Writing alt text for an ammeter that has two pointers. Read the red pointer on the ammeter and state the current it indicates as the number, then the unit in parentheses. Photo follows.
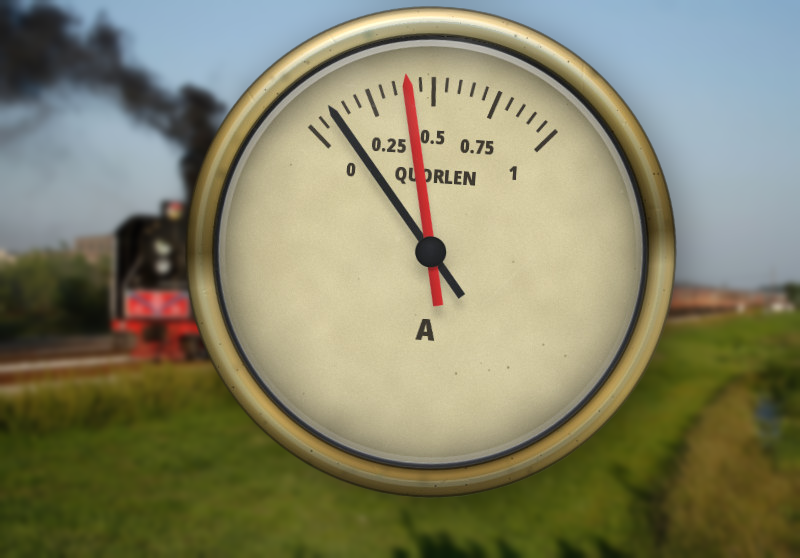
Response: 0.4 (A)
